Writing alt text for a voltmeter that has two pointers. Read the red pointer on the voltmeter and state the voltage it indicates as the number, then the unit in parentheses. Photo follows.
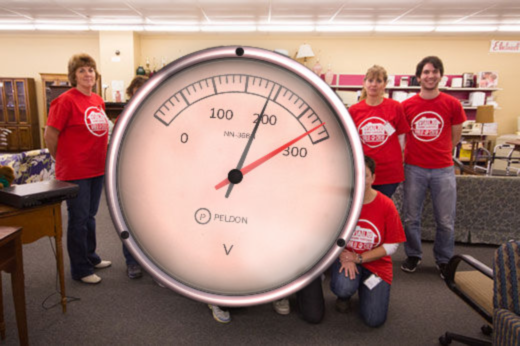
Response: 280 (V)
